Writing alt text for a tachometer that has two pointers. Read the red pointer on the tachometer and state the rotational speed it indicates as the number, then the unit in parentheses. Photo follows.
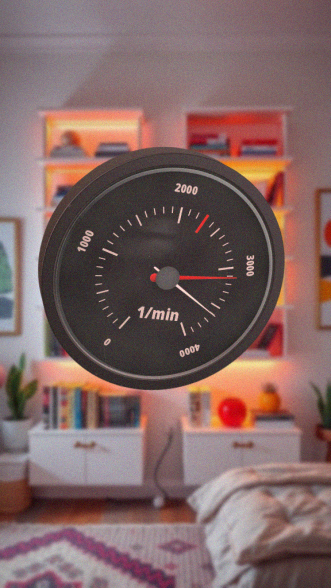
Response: 3100 (rpm)
